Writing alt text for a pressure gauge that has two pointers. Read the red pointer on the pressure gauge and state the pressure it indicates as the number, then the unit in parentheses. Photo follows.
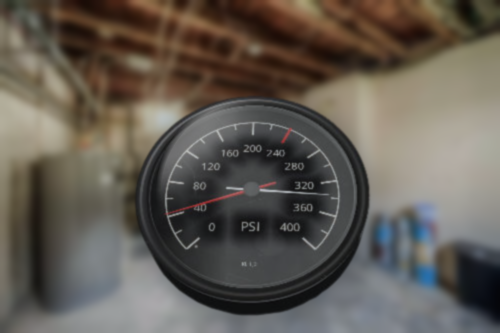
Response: 40 (psi)
